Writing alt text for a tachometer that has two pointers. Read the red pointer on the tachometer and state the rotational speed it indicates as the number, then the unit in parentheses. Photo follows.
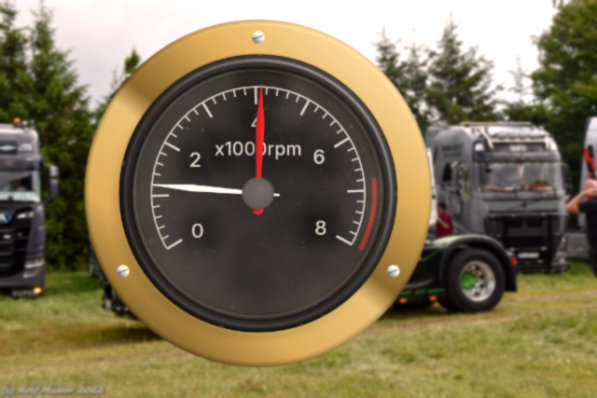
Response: 4100 (rpm)
